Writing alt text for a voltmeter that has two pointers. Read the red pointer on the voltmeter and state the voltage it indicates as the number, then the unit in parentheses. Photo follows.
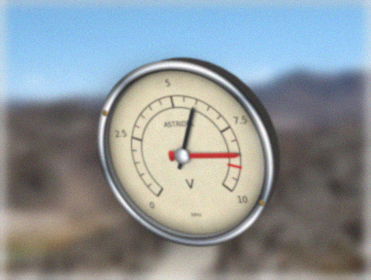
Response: 8.5 (V)
